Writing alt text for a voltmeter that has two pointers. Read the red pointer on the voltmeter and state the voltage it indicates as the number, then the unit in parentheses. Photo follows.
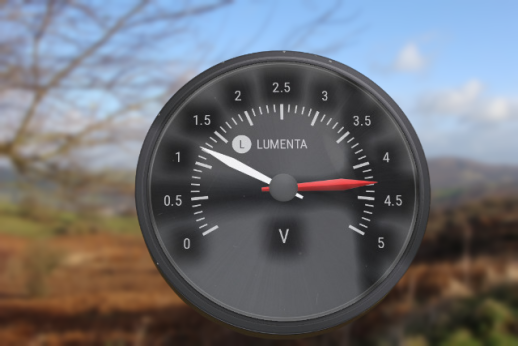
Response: 4.3 (V)
